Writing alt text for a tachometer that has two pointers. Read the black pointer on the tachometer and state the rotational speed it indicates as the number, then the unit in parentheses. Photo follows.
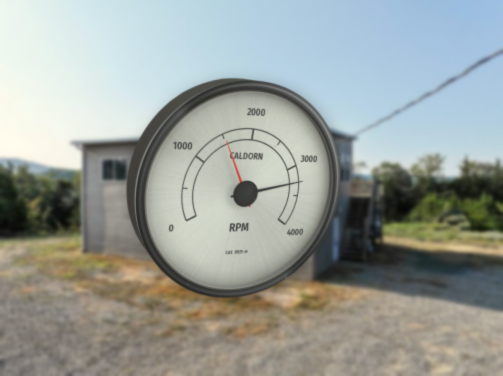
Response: 3250 (rpm)
